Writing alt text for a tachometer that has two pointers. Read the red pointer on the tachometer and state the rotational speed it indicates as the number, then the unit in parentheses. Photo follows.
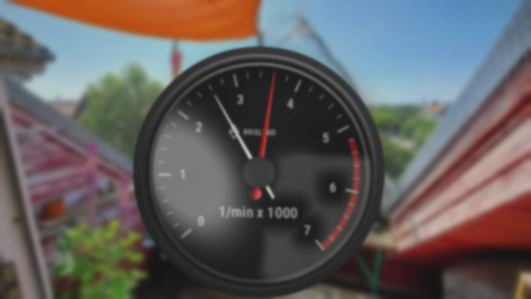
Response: 3600 (rpm)
